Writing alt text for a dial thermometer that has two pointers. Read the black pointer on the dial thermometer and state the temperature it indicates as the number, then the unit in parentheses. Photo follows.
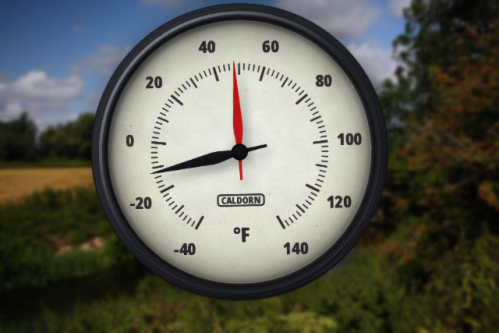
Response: -12 (°F)
